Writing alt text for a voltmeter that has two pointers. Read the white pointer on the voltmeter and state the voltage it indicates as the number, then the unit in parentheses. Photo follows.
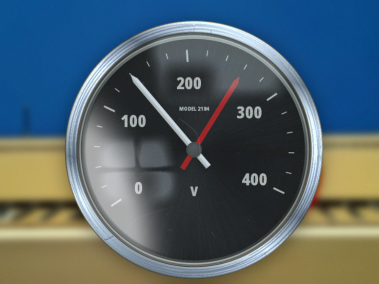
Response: 140 (V)
